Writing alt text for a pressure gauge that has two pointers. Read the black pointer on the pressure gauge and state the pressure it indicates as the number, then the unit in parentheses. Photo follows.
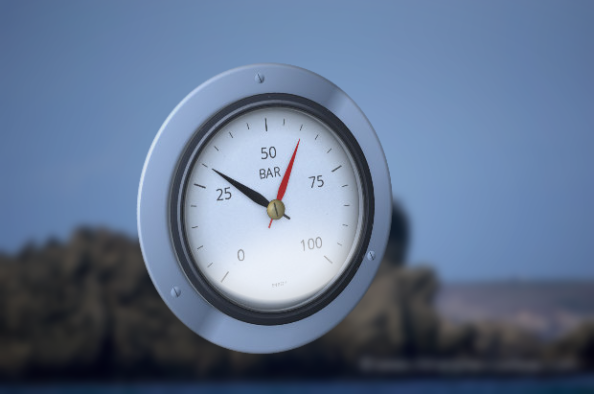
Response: 30 (bar)
